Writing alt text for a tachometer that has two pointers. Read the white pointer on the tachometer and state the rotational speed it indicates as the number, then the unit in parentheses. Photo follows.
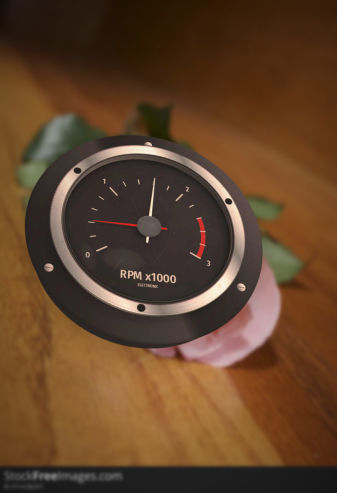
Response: 1600 (rpm)
